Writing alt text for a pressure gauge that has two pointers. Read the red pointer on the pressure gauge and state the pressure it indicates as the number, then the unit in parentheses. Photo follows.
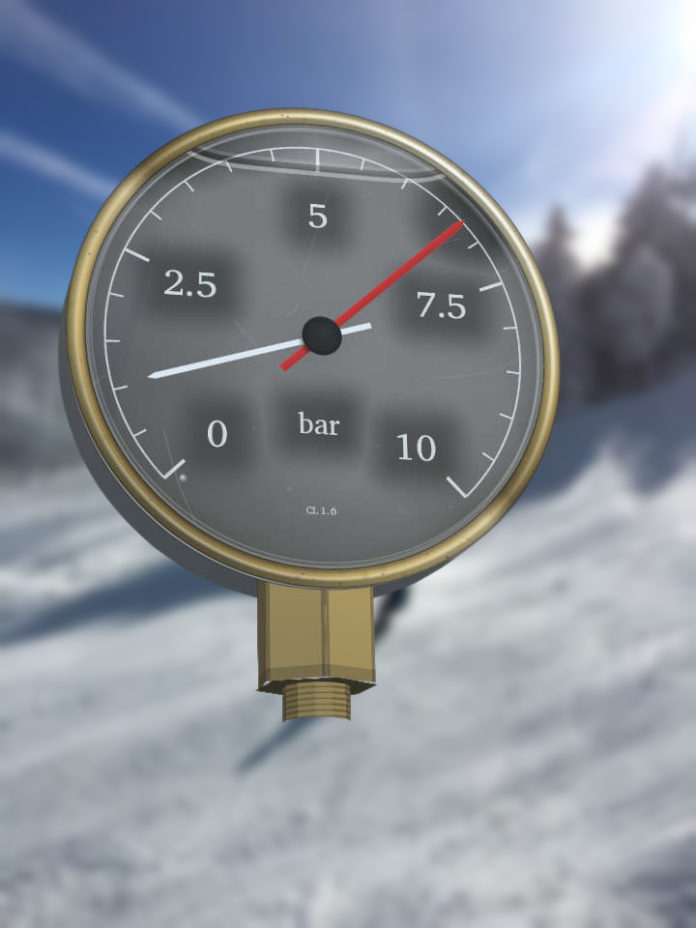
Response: 6.75 (bar)
